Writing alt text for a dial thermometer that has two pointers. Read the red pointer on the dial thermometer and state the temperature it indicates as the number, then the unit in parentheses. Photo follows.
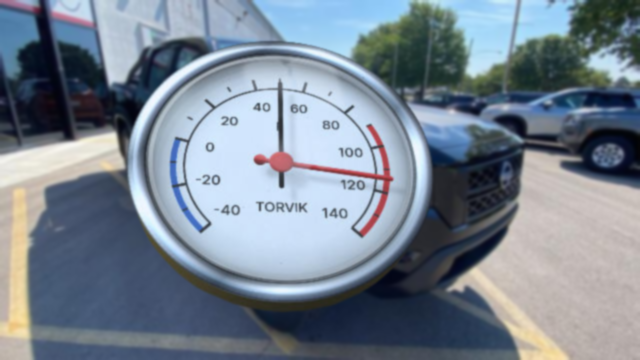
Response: 115 (°F)
